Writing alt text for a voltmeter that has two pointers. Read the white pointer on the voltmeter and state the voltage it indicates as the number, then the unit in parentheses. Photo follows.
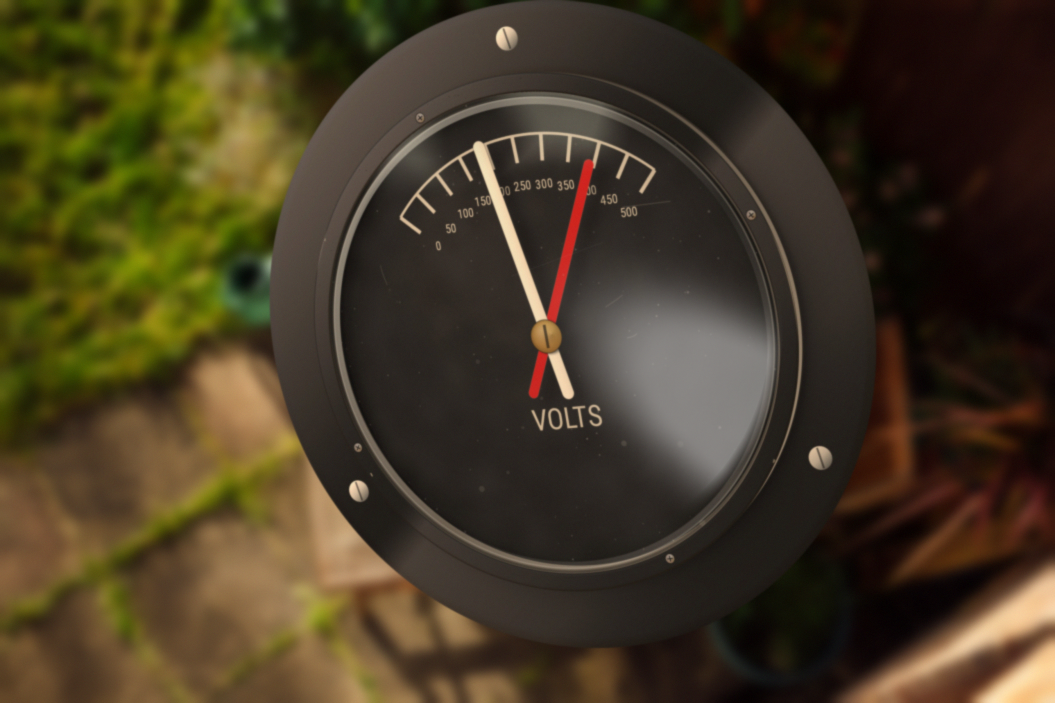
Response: 200 (V)
